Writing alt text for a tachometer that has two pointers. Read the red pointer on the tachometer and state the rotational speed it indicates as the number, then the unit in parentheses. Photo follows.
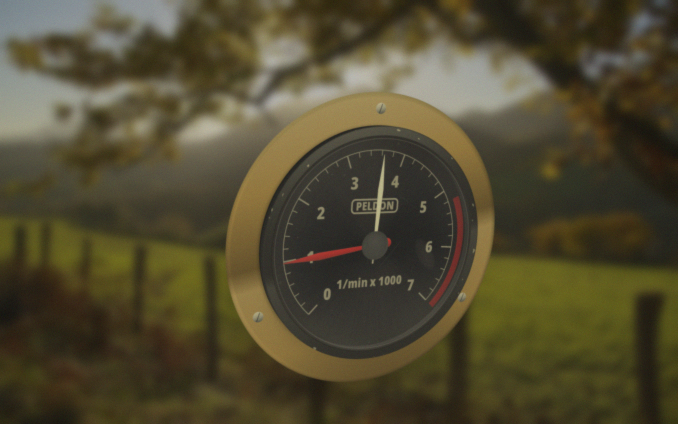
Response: 1000 (rpm)
